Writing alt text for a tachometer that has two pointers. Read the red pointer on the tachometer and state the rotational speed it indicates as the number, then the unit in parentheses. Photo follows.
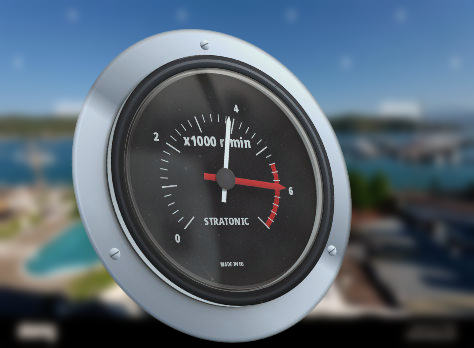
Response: 6000 (rpm)
